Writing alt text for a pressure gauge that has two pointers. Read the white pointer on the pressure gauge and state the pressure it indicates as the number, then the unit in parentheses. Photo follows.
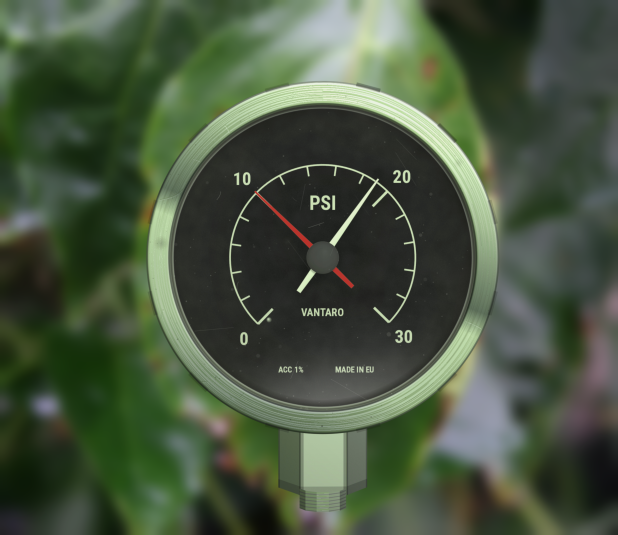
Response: 19 (psi)
